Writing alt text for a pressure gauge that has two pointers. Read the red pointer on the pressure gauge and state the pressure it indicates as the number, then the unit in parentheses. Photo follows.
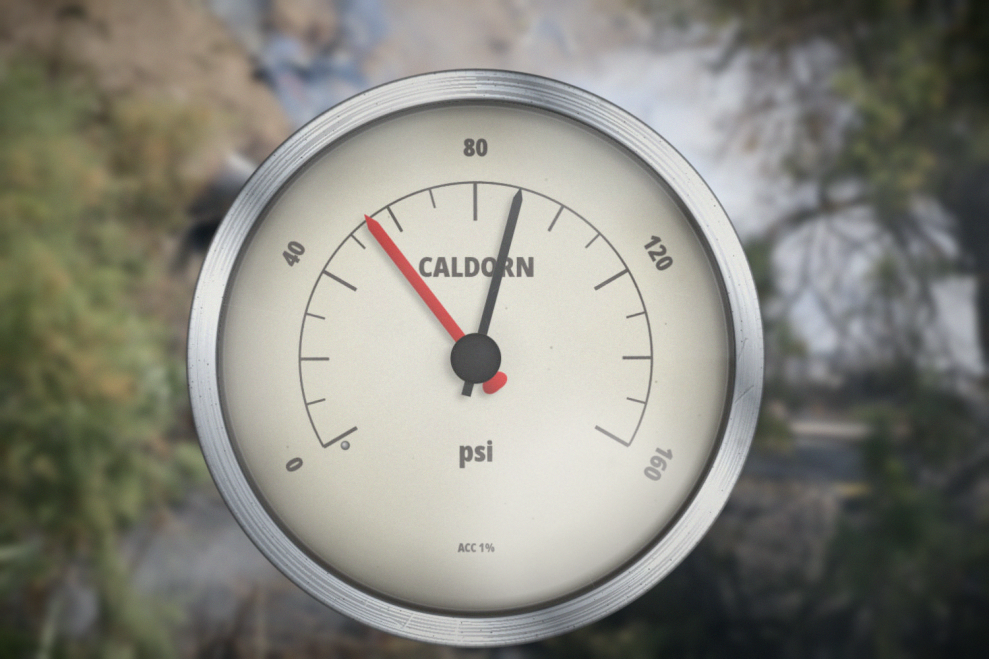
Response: 55 (psi)
